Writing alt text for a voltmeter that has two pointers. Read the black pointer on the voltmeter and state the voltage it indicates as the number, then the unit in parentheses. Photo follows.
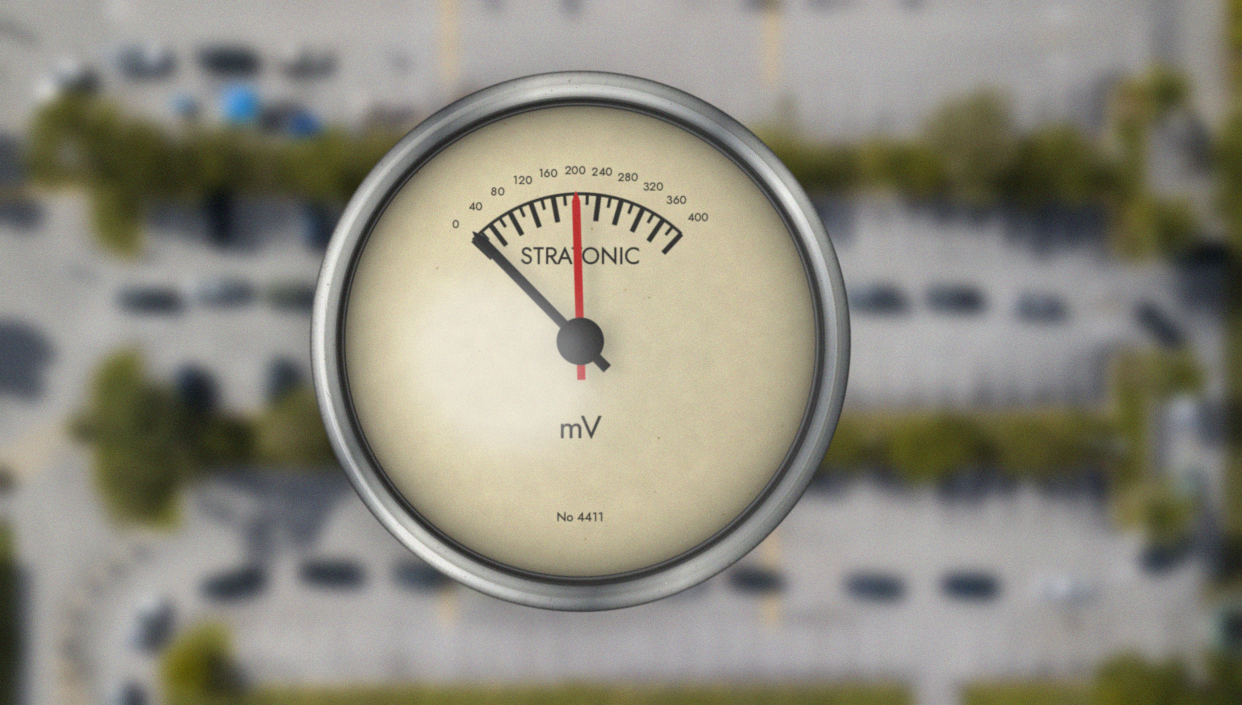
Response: 10 (mV)
